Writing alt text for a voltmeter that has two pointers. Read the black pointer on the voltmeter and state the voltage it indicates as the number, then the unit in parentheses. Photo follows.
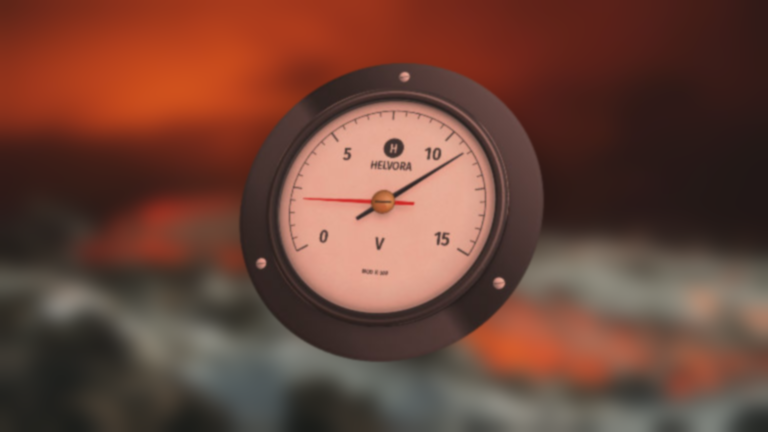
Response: 11 (V)
